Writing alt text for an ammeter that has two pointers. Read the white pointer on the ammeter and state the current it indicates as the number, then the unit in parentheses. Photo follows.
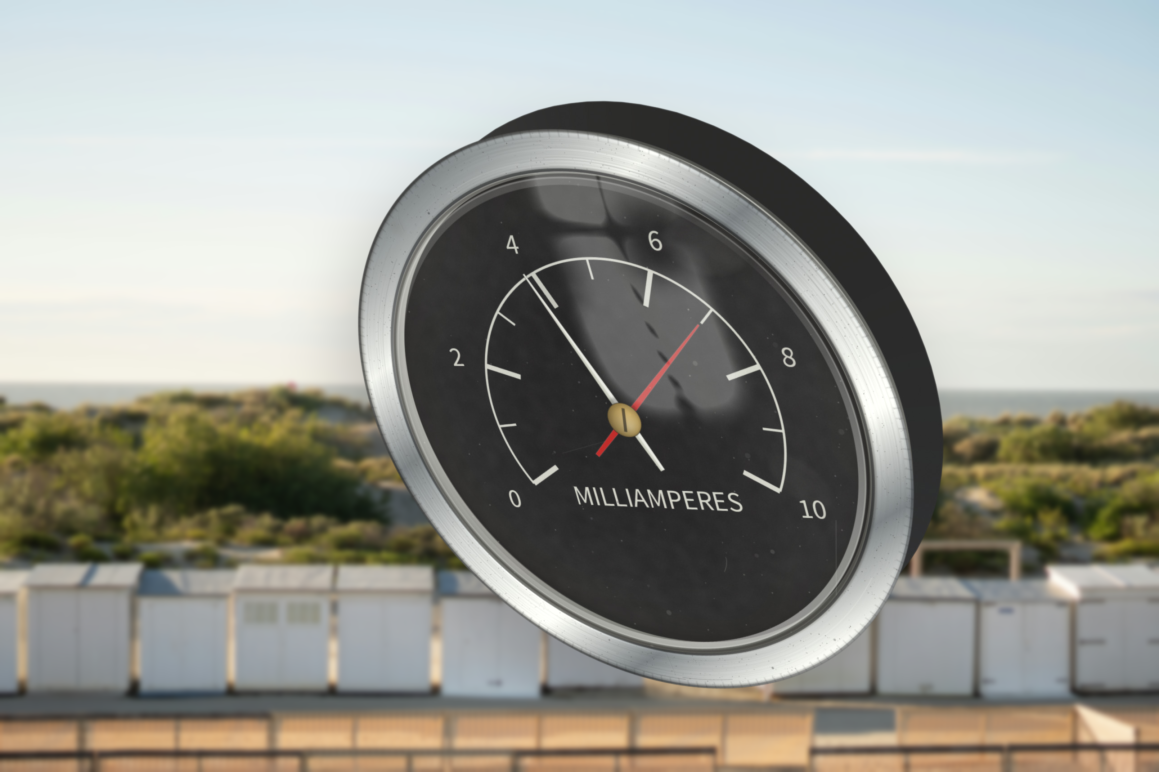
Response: 4 (mA)
